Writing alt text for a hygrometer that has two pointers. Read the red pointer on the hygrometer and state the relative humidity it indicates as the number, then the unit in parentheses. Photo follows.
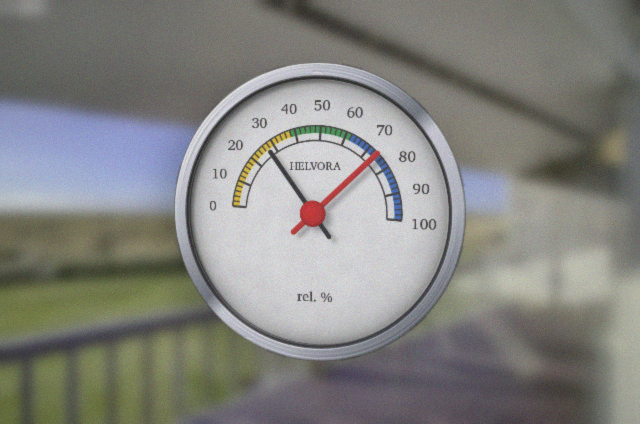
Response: 74 (%)
